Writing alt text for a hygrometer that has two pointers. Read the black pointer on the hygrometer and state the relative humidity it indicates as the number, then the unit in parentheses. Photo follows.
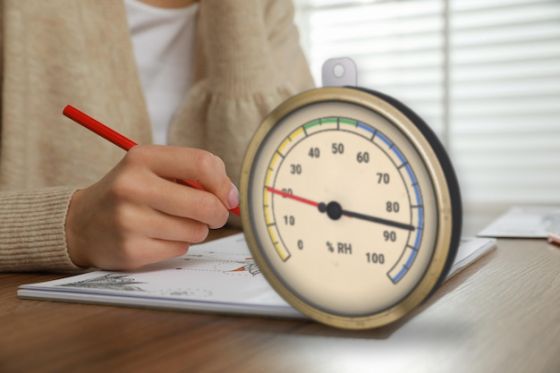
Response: 85 (%)
